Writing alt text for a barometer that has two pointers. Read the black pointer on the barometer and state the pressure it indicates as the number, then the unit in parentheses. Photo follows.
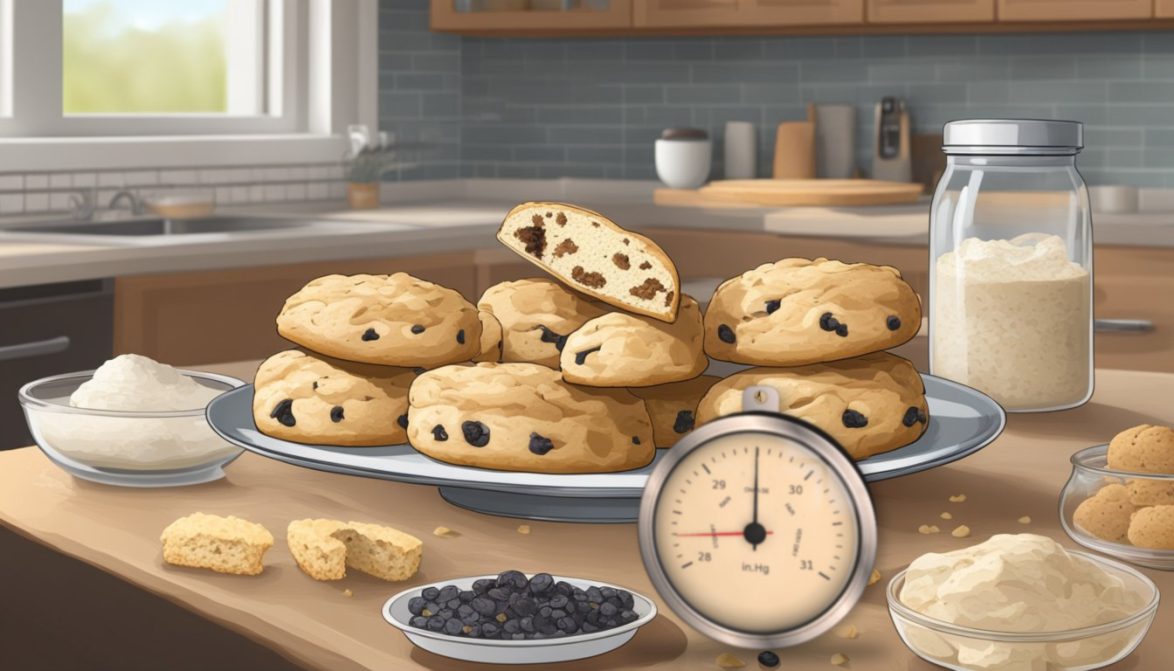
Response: 29.5 (inHg)
